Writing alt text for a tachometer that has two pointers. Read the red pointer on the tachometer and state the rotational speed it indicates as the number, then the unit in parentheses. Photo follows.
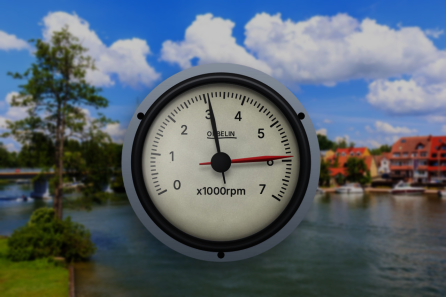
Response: 5900 (rpm)
